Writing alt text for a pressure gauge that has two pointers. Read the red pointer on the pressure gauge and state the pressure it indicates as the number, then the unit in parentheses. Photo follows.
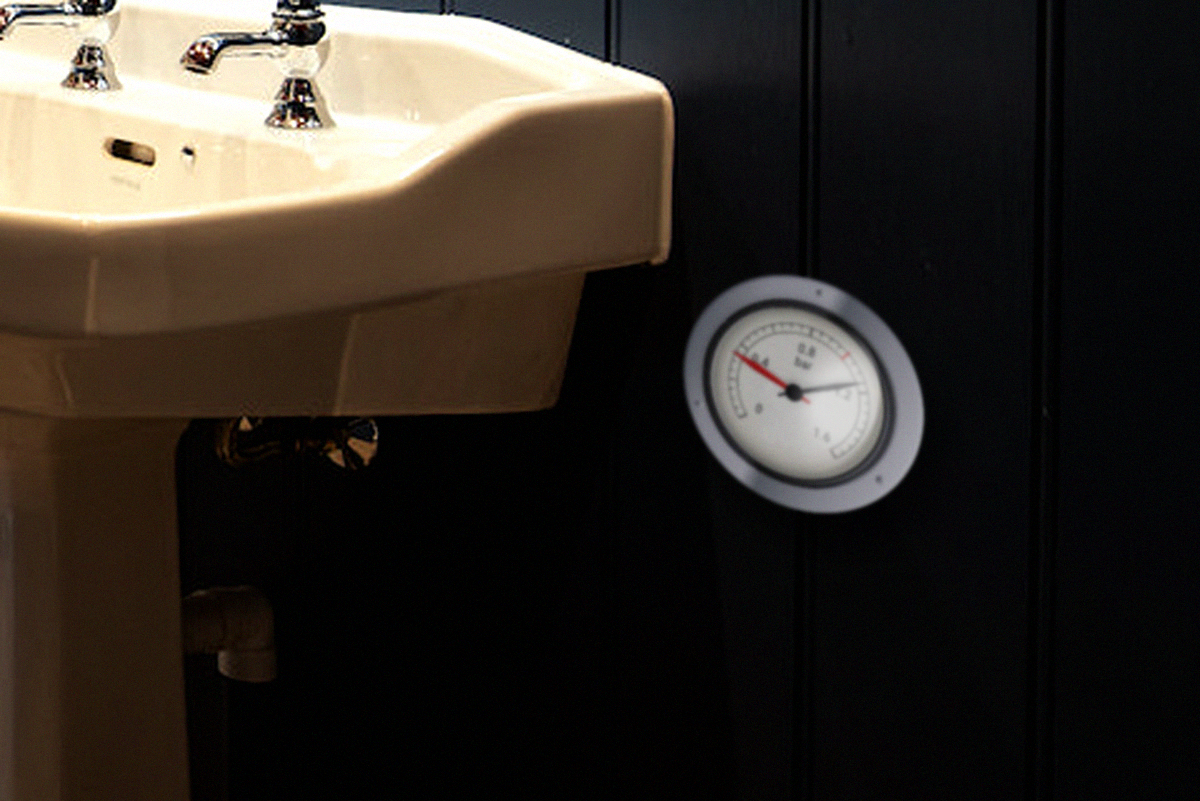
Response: 0.35 (bar)
